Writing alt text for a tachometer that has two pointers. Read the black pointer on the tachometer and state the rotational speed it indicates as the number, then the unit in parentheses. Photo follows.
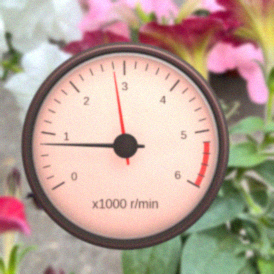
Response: 800 (rpm)
